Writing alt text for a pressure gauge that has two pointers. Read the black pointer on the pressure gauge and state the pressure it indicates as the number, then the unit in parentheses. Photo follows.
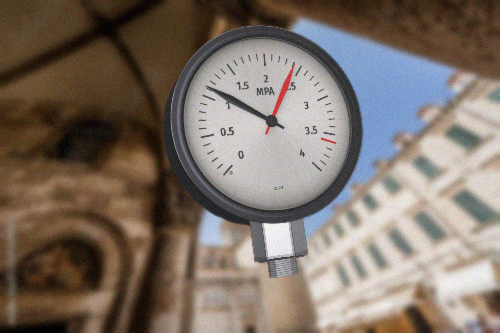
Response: 1.1 (MPa)
